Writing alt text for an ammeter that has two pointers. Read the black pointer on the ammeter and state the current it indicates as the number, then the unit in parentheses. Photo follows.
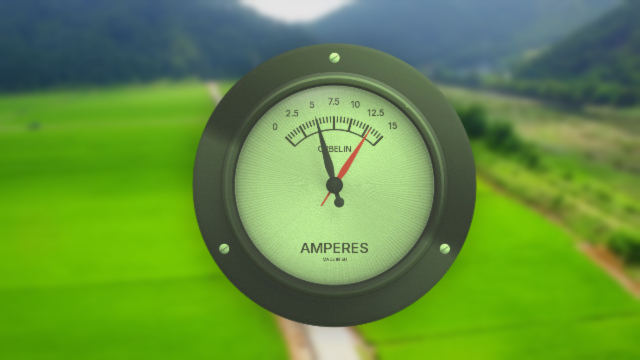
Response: 5 (A)
